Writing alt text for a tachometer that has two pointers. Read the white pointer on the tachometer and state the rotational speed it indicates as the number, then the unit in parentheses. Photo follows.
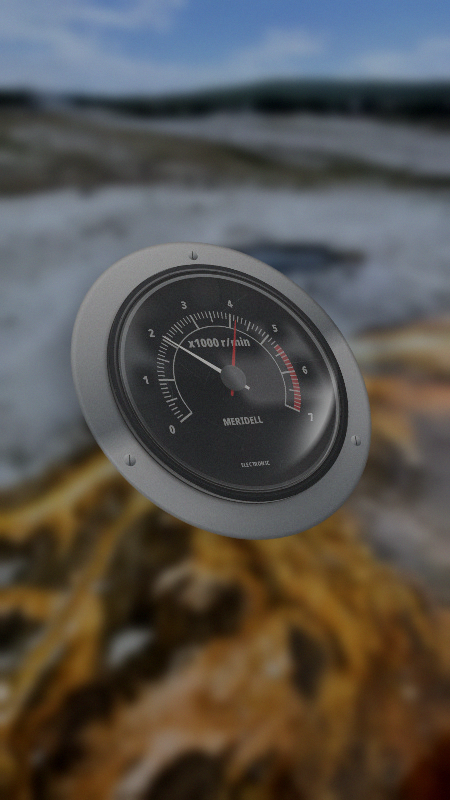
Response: 2000 (rpm)
